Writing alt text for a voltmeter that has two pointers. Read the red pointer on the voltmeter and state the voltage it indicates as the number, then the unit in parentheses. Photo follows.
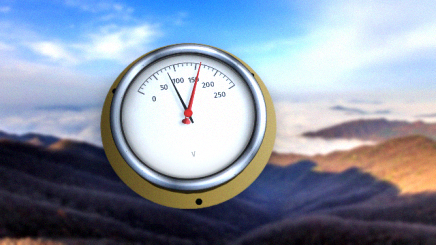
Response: 160 (V)
